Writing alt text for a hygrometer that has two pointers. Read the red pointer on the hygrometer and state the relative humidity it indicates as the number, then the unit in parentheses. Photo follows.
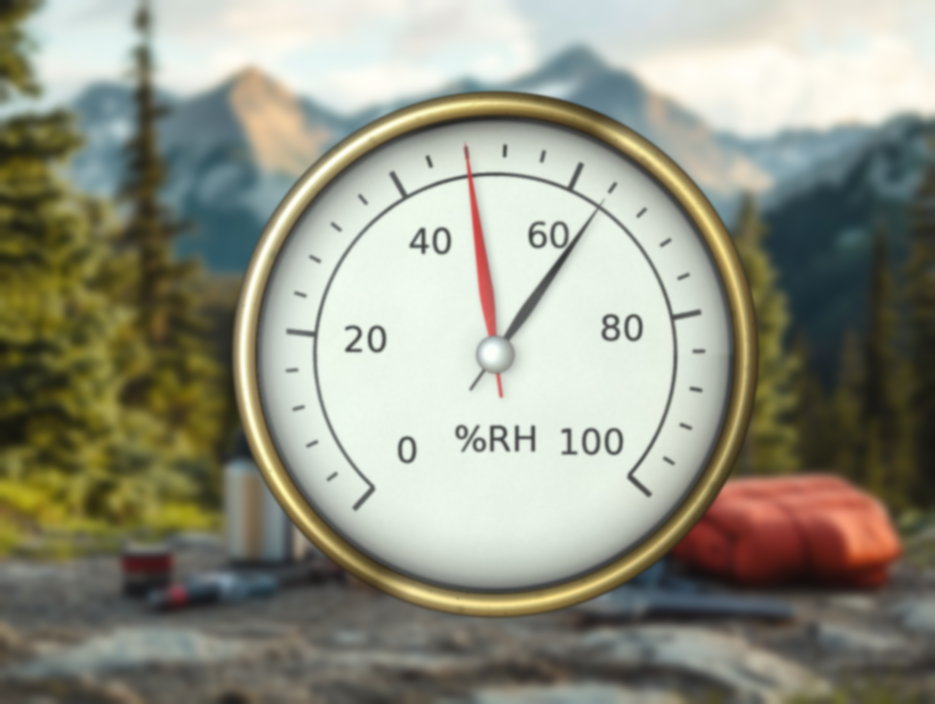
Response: 48 (%)
